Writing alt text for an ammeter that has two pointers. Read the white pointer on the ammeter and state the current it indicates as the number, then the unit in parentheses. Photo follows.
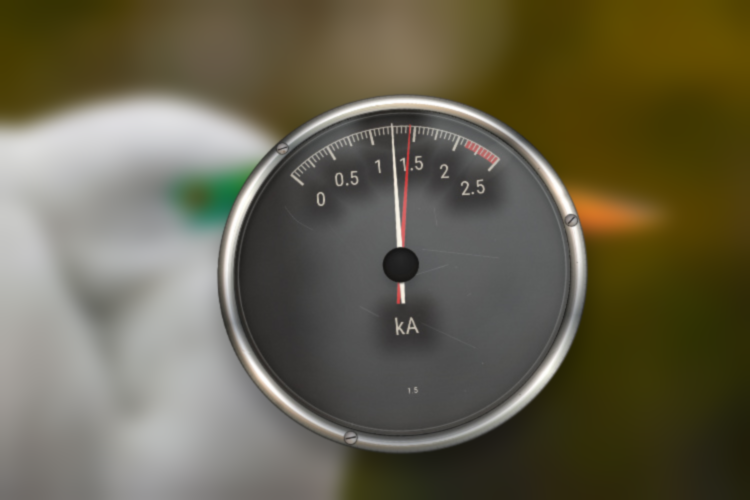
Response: 1.25 (kA)
